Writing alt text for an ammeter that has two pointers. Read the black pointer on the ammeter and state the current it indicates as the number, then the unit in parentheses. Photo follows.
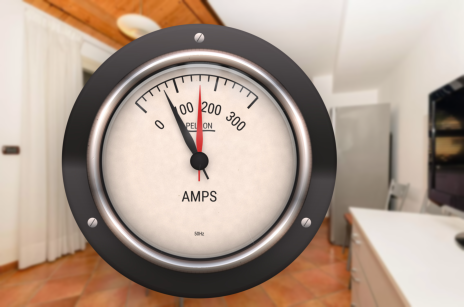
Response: 70 (A)
